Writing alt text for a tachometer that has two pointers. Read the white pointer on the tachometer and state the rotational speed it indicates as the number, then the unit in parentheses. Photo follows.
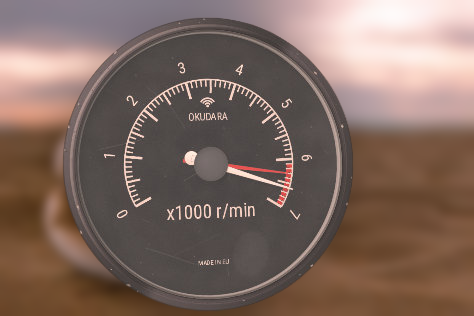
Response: 6600 (rpm)
